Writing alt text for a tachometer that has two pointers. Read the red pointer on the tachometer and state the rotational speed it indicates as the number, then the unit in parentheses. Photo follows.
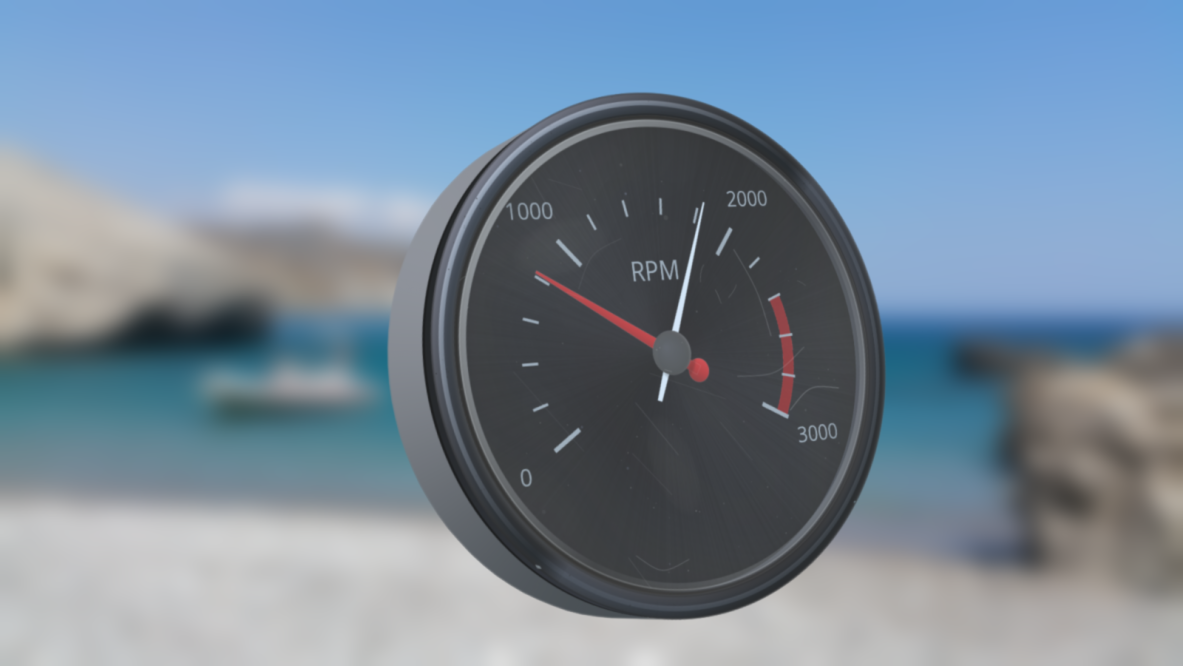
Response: 800 (rpm)
